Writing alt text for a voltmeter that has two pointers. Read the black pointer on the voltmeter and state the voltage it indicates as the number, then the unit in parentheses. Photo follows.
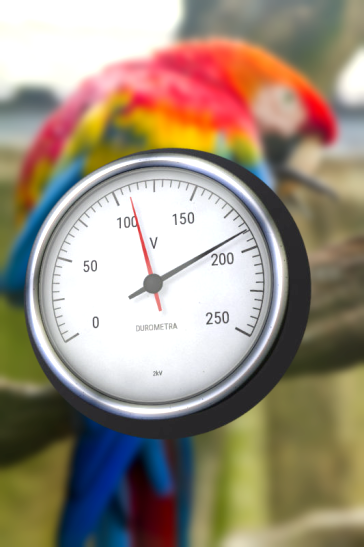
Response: 190 (V)
